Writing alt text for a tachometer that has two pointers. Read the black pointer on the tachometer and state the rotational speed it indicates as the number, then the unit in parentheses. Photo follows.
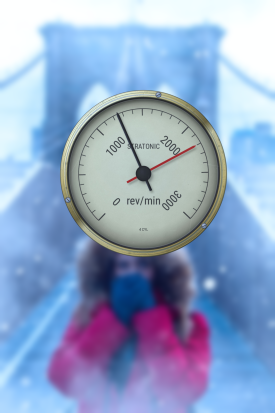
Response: 1250 (rpm)
